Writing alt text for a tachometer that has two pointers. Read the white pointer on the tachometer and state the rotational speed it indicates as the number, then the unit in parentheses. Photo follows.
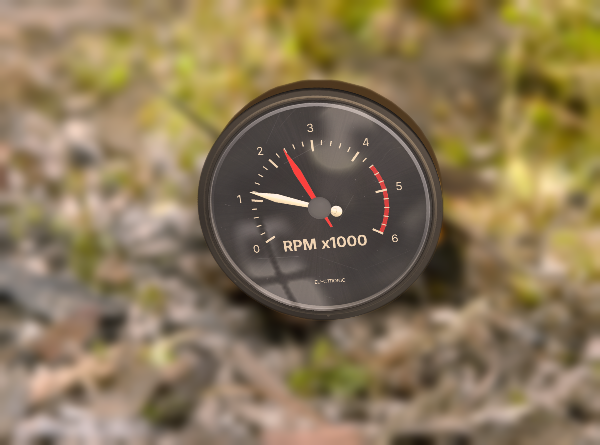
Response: 1200 (rpm)
